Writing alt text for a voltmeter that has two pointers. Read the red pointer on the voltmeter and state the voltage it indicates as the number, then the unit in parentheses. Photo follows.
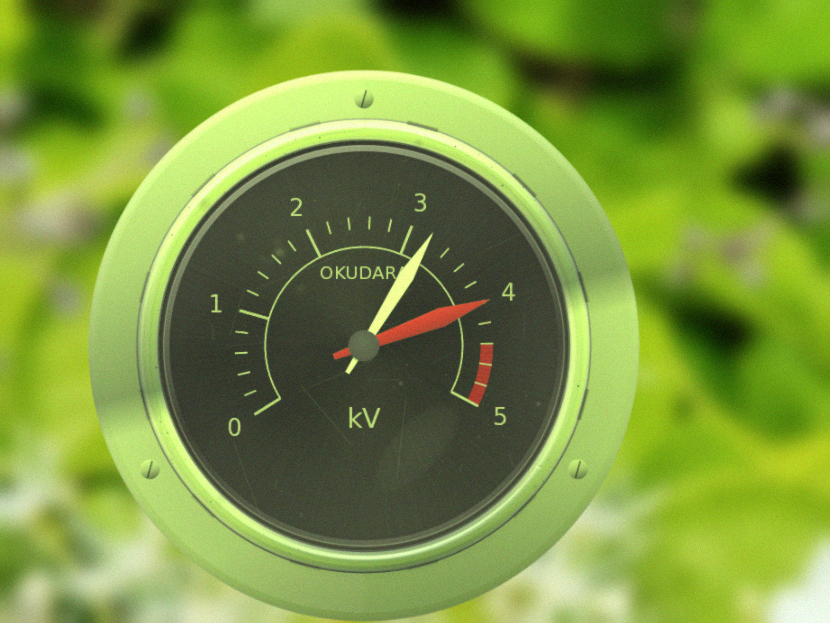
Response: 4 (kV)
